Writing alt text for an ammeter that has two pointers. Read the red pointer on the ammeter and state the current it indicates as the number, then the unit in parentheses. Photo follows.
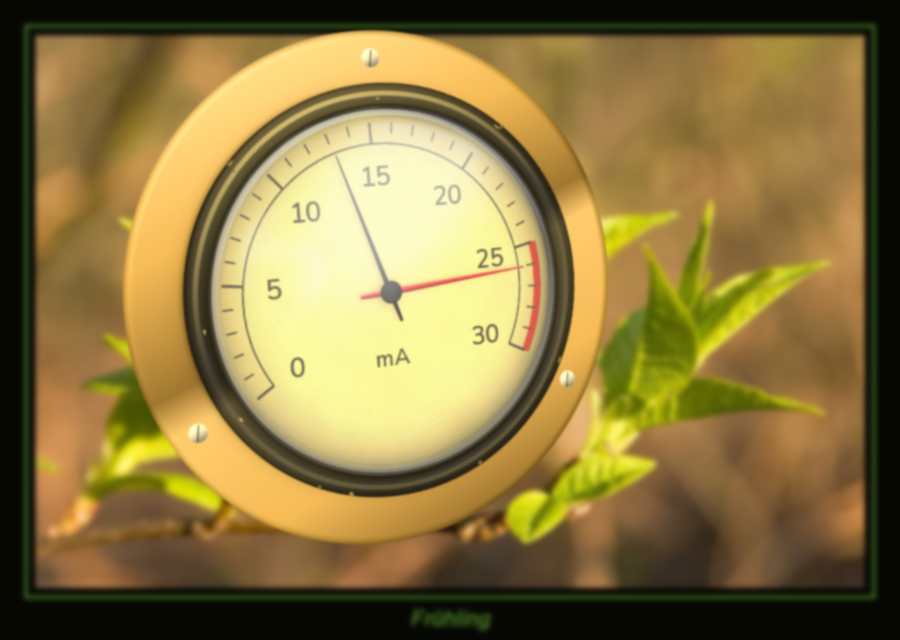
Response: 26 (mA)
